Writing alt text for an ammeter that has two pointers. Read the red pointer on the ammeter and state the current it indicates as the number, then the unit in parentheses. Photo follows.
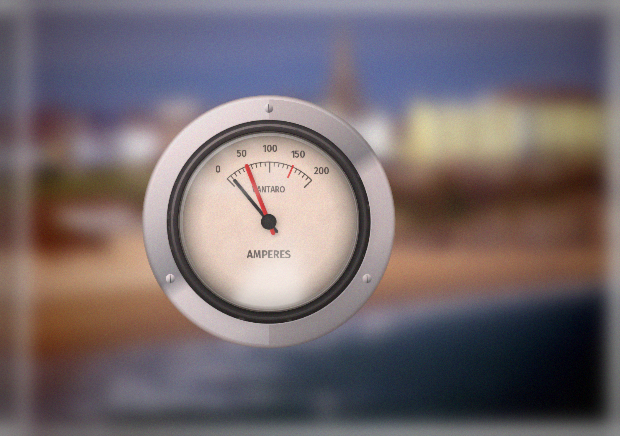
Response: 50 (A)
